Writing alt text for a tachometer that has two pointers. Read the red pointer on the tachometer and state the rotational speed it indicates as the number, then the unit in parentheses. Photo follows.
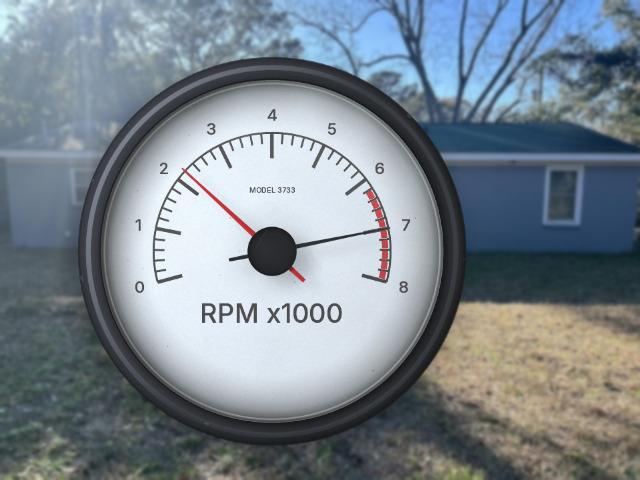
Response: 2200 (rpm)
